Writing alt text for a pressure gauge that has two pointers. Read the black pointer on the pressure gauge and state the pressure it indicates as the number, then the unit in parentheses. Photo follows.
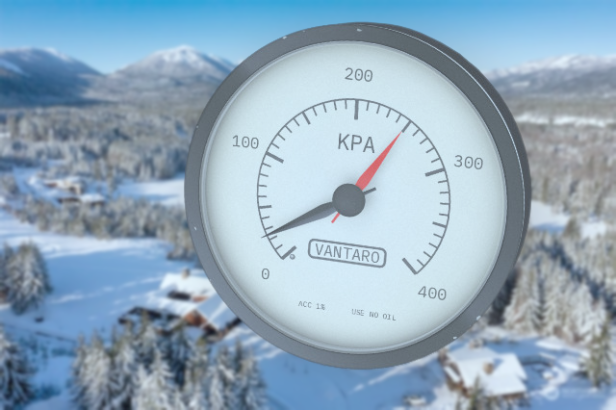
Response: 25 (kPa)
